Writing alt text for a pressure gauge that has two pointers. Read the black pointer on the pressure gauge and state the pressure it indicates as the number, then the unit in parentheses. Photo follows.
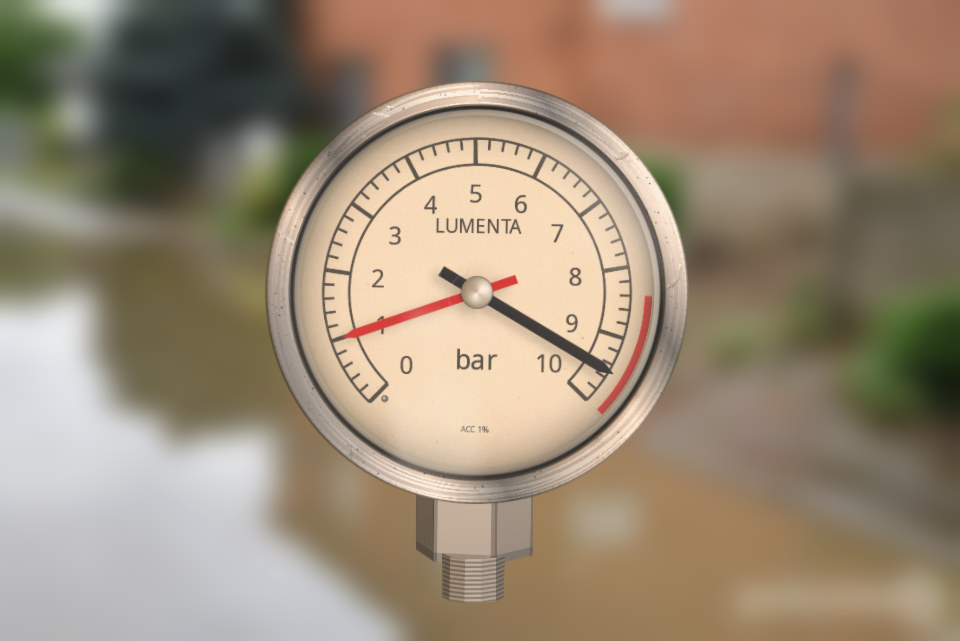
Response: 9.5 (bar)
